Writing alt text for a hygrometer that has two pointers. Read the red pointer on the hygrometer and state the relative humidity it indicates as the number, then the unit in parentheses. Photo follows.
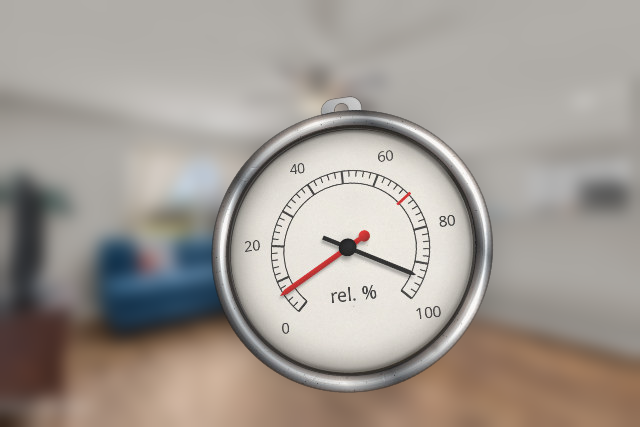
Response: 6 (%)
